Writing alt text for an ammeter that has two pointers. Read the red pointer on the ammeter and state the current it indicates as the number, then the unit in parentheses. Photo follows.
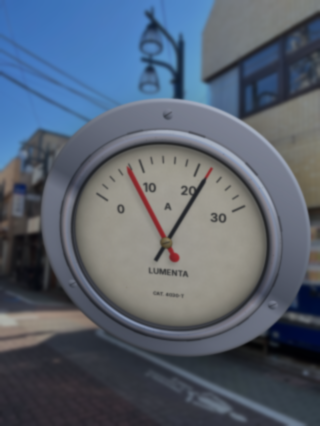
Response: 8 (A)
